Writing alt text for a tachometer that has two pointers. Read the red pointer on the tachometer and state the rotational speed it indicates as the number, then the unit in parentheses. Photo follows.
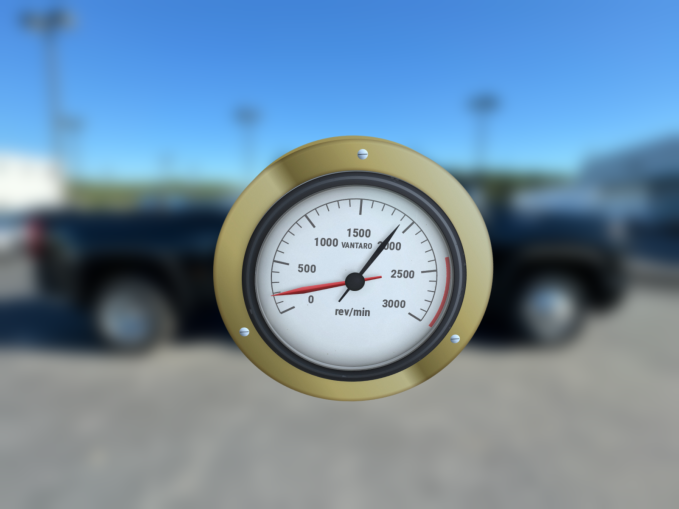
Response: 200 (rpm)
